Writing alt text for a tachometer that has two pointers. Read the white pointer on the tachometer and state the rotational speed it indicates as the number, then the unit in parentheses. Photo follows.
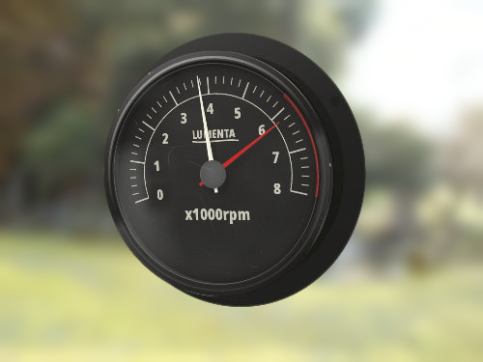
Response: 3800 (rpm)
